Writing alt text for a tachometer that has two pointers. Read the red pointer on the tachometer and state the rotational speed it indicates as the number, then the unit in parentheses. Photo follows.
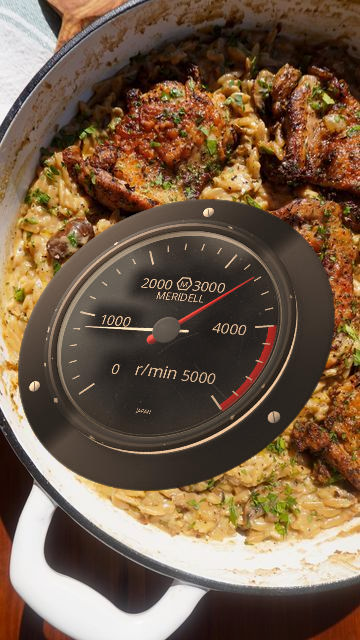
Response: 3400 (rpm)
